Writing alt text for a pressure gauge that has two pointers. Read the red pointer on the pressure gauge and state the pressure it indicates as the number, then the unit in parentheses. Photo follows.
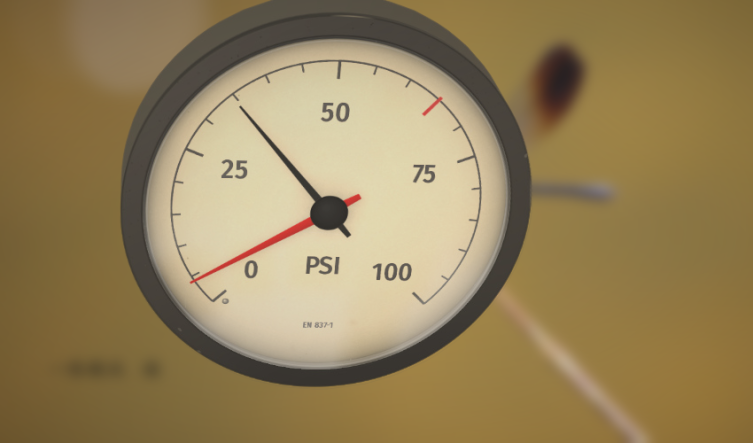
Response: 5 (psi)
